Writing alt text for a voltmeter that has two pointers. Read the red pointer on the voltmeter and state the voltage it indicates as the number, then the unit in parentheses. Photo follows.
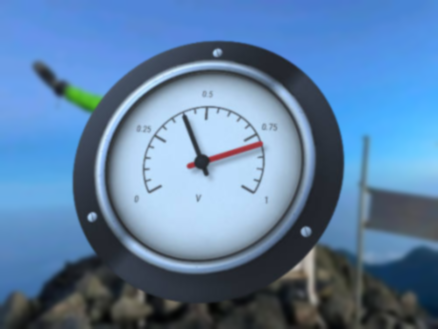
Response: 0.8 (V)
